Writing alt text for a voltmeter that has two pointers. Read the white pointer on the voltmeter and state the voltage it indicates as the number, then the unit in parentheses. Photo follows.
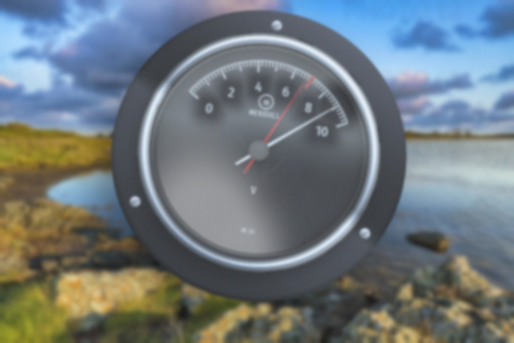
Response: 9 (V)
